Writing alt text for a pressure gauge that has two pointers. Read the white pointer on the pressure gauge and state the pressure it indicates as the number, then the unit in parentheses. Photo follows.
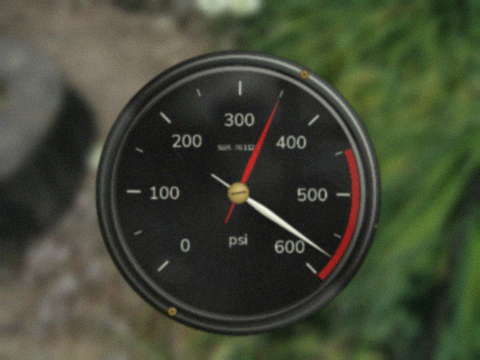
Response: 575 (psi)
